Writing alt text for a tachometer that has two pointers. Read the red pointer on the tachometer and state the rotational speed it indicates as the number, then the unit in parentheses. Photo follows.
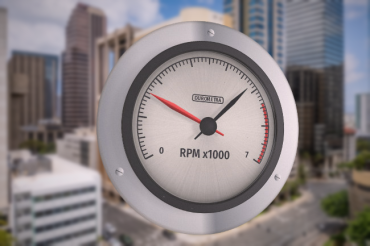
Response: 1600 (rpm)
